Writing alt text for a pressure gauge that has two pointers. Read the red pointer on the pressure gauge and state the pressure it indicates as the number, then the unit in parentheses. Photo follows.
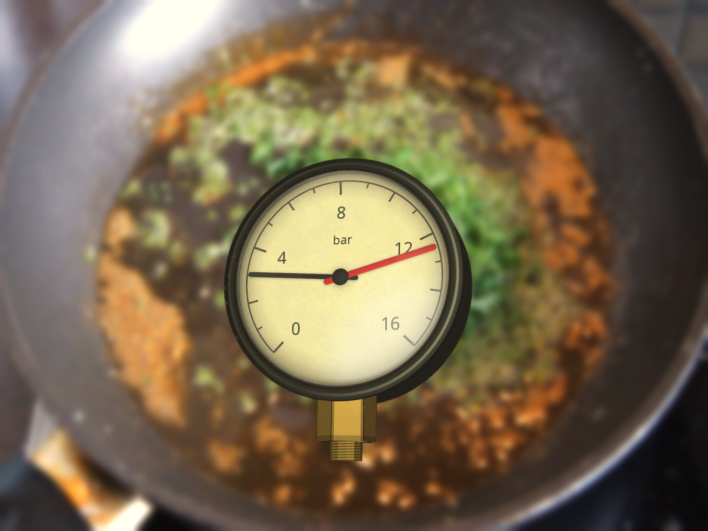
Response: 12.5 (bar)
